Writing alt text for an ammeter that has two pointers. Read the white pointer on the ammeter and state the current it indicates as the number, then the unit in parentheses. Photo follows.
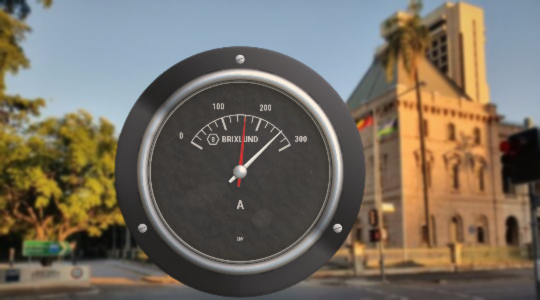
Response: 260 (A)
